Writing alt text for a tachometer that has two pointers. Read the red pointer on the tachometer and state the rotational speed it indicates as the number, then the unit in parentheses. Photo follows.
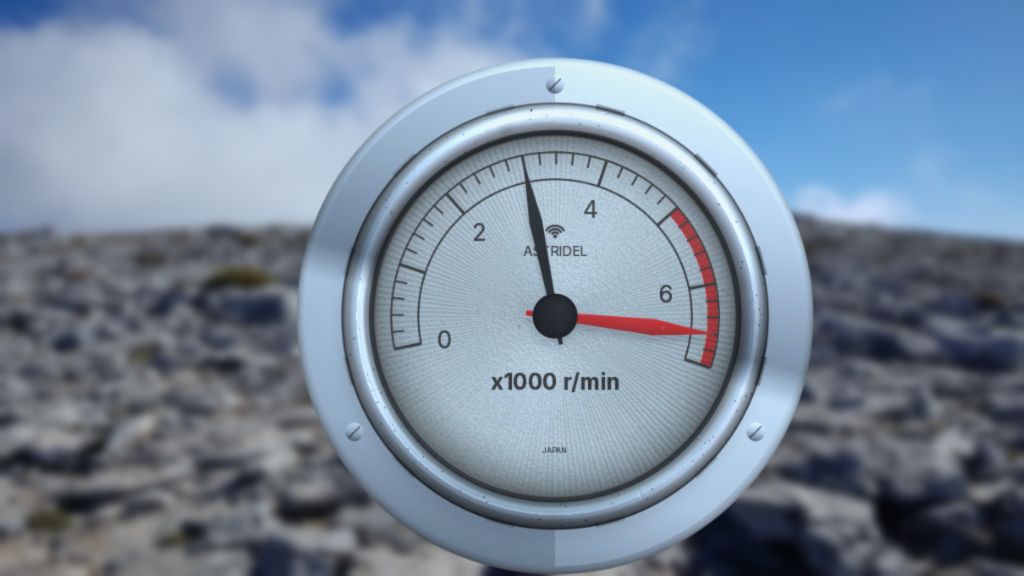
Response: 6600 (rpm)
